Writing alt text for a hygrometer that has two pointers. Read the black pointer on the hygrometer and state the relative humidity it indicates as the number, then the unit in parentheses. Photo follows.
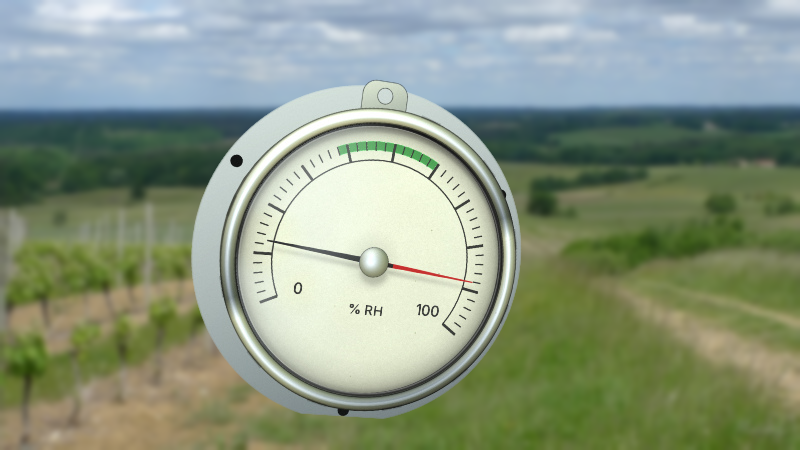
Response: 13 (%)
